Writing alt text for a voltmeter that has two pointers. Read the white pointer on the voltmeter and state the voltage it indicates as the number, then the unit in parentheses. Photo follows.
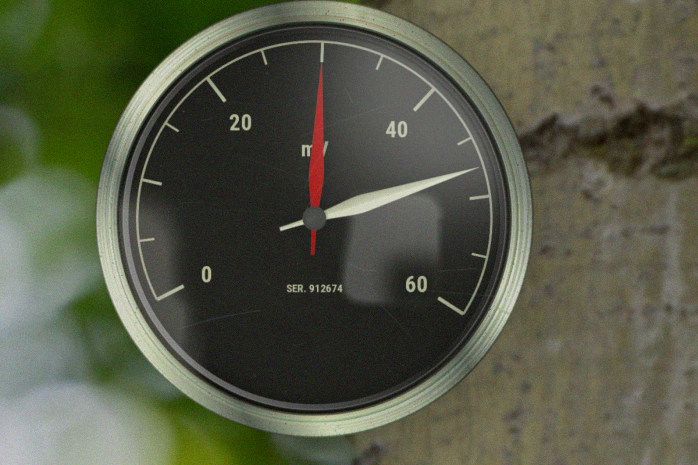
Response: 47.5 (mV)
